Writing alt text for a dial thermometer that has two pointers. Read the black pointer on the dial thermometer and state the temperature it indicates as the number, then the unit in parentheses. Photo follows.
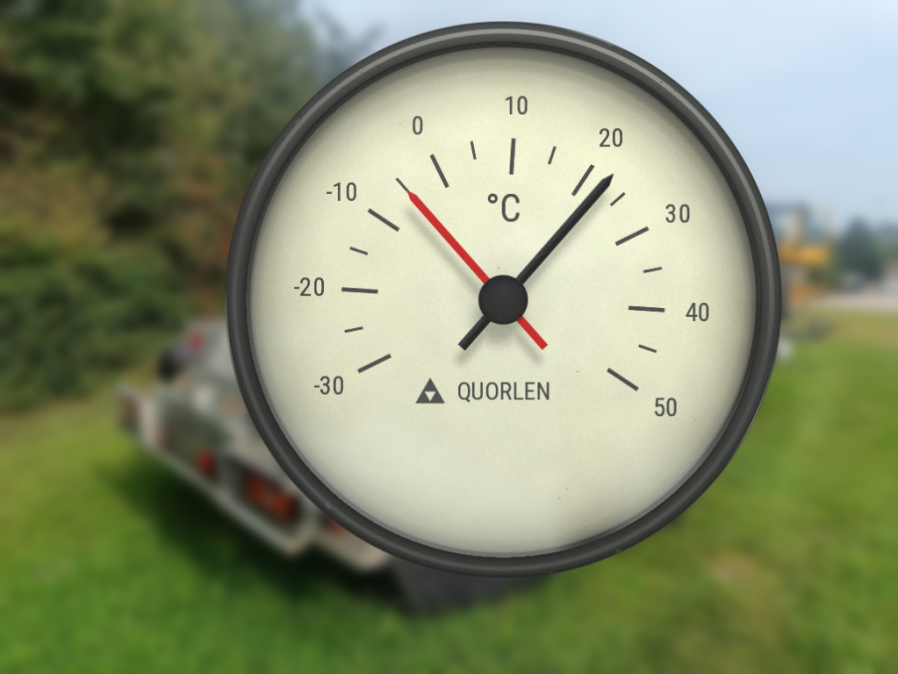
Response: 22.5 (°C)
